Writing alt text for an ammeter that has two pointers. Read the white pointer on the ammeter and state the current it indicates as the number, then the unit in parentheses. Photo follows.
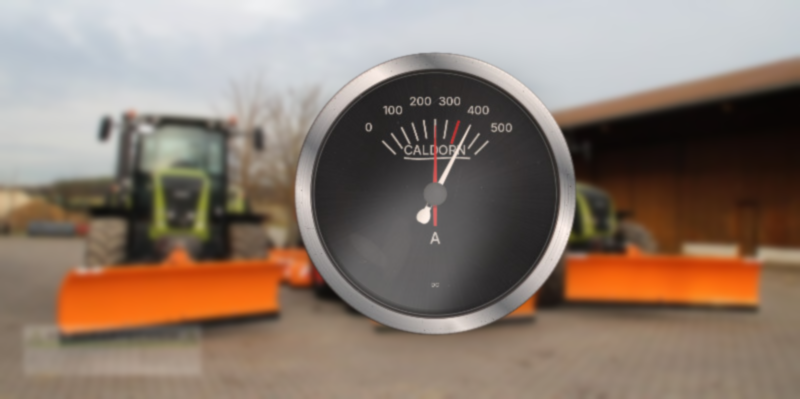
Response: 400 (A)
